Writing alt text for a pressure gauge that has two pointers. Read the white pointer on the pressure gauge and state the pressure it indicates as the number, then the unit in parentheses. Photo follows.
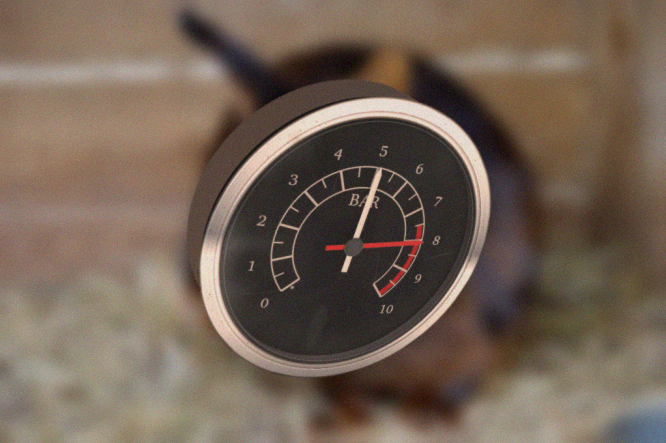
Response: 5 (bar)
